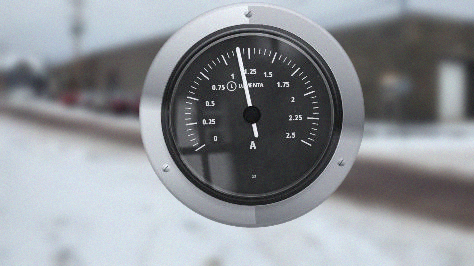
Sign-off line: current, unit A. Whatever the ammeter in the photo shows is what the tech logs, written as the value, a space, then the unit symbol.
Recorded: 1.15 A
